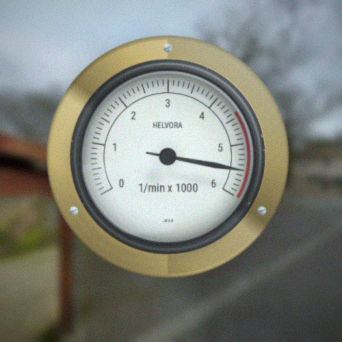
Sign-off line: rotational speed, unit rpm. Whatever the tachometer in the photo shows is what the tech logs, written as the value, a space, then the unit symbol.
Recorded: 5500 rpm
